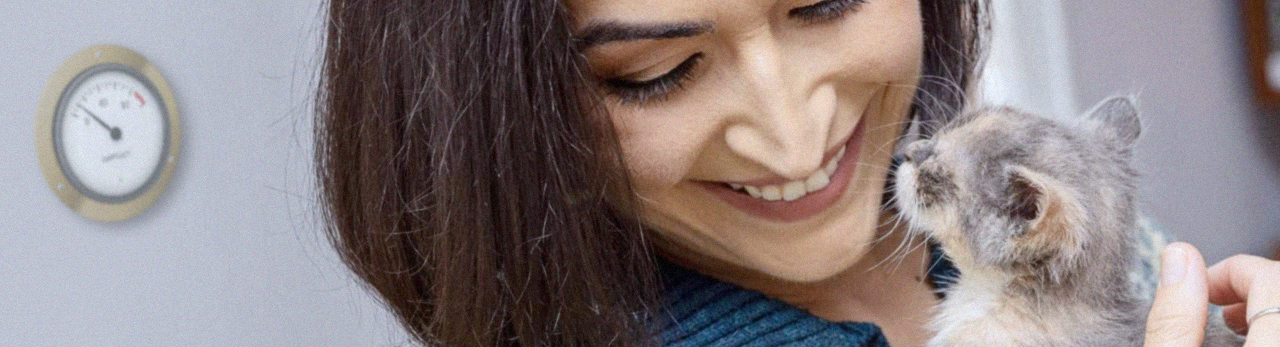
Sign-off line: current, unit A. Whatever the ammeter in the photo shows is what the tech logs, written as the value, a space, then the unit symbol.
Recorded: 10 A
